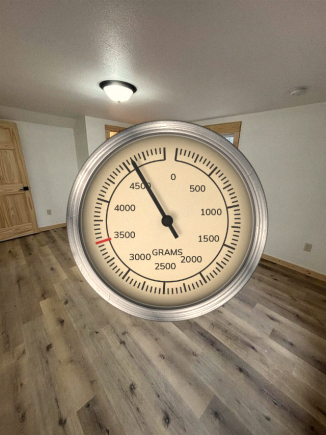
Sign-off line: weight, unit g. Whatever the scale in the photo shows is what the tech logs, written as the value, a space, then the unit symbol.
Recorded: 4600 g
